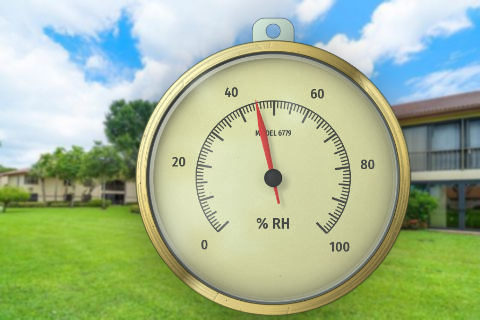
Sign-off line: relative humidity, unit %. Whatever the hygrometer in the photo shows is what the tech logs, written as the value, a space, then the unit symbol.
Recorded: 45 %
